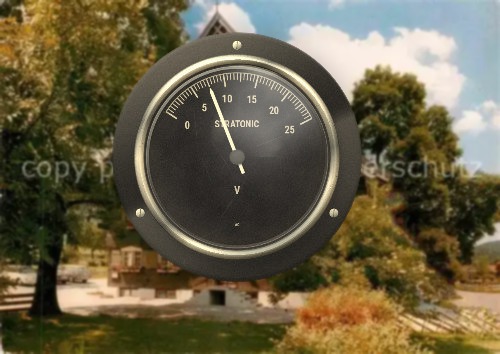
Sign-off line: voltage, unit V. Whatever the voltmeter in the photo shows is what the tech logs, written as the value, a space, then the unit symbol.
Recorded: 7.5 V
